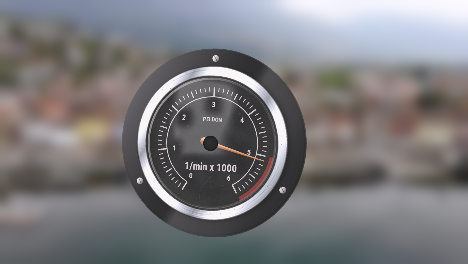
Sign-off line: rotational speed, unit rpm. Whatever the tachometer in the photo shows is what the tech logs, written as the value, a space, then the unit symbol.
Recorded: 5100 rpm
